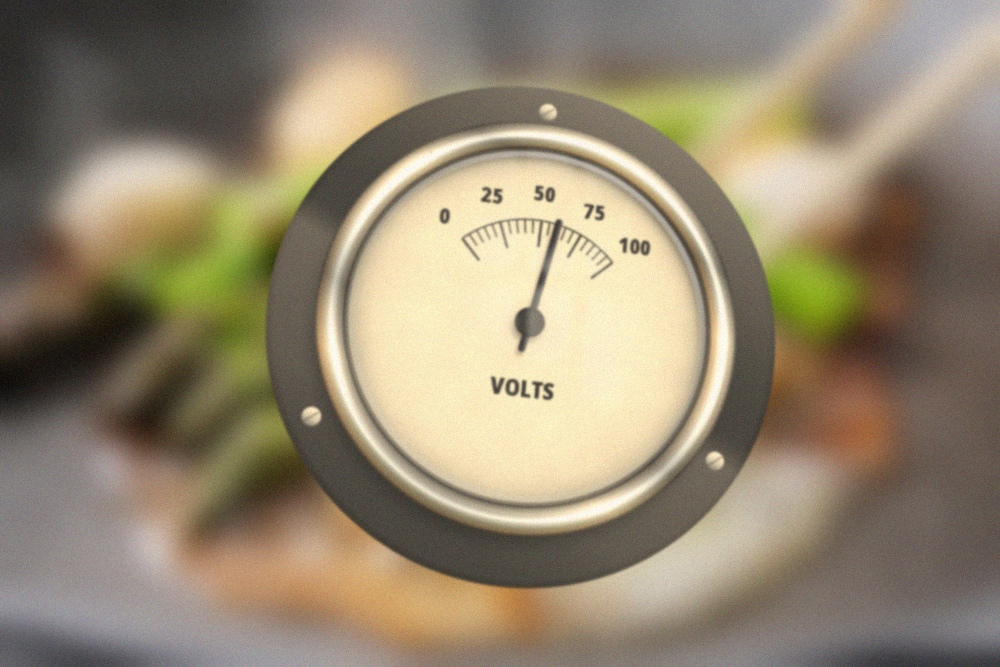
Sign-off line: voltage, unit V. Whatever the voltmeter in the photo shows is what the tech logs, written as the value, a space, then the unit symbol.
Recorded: 60 V
